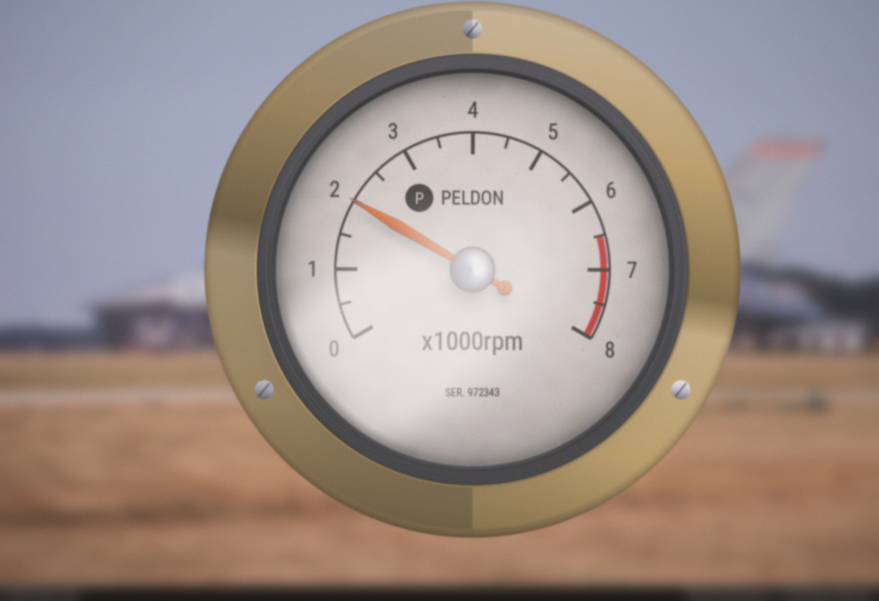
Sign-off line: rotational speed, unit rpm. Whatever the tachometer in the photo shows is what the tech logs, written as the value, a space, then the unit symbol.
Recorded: 2000 rpm
